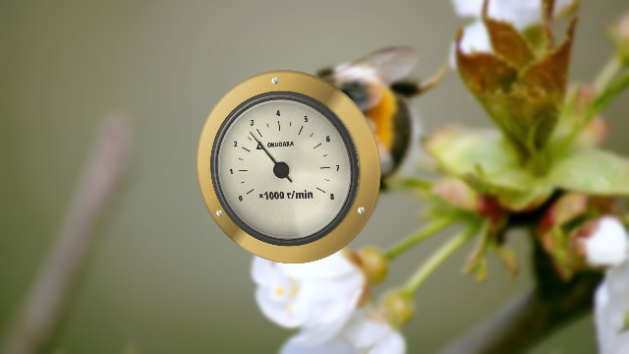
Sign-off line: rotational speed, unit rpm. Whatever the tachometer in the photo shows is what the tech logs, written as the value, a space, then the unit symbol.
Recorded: 2750 rpm
